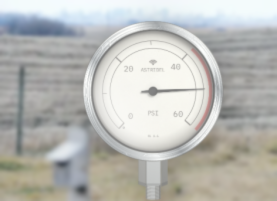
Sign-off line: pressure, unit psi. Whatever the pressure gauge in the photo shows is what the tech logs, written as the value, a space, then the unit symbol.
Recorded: 50 psi
